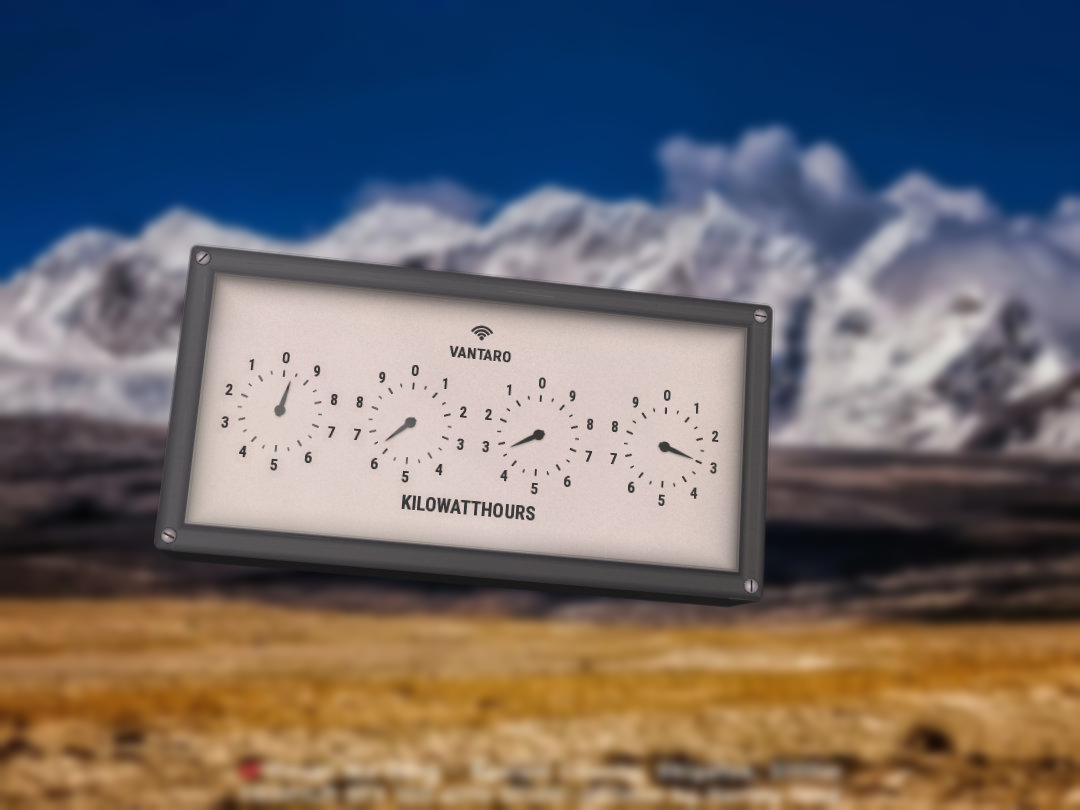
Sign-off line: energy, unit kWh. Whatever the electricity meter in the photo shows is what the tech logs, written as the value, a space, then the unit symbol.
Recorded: 9633 kWh
